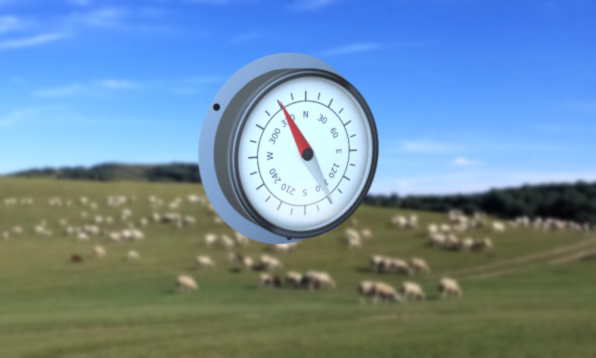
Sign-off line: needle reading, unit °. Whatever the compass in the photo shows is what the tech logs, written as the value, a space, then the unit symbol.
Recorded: 330 °
